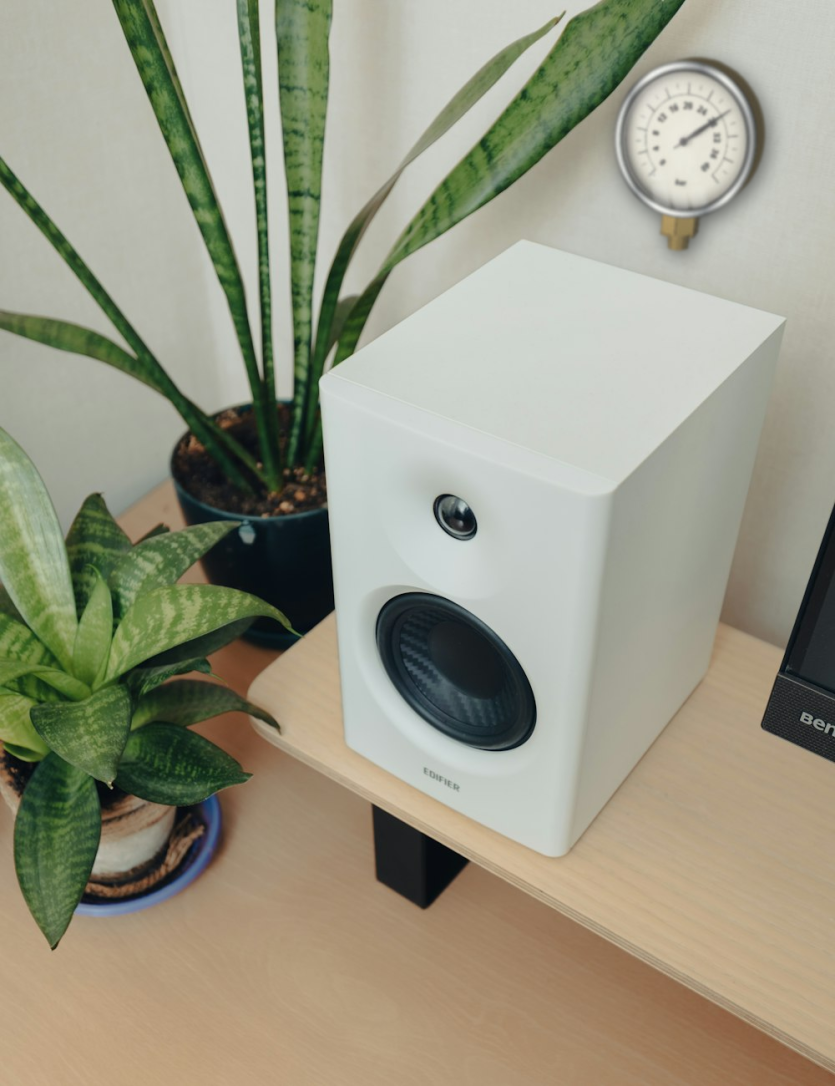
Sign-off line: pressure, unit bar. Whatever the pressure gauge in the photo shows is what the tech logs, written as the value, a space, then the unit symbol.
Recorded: 28 bar
